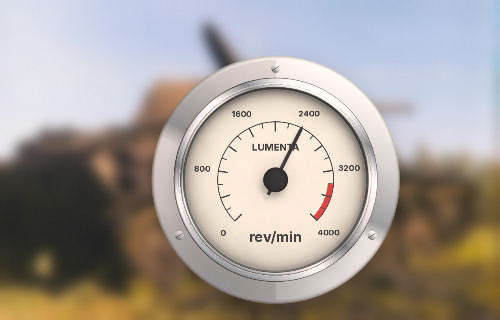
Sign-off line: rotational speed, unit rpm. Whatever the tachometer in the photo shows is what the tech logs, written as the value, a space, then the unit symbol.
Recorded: 2400 rpm
